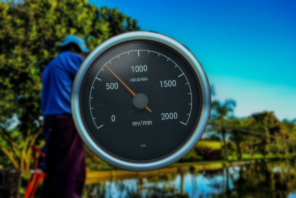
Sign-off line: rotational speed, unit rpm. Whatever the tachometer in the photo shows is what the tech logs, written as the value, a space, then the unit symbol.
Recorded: 650 rpm
